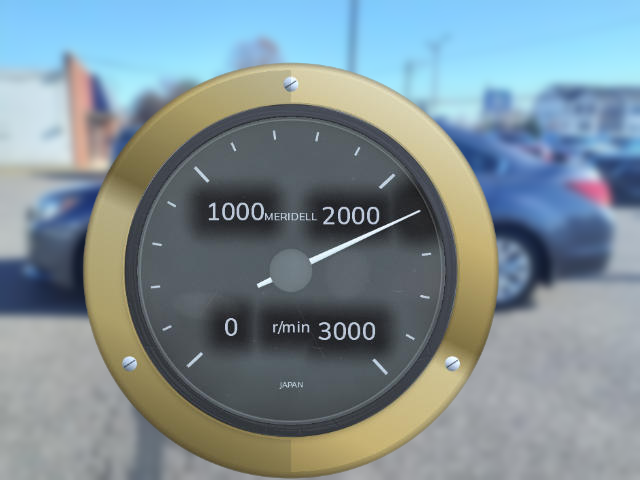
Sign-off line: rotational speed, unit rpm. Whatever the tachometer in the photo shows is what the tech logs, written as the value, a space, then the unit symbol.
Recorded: 2200 rpm
